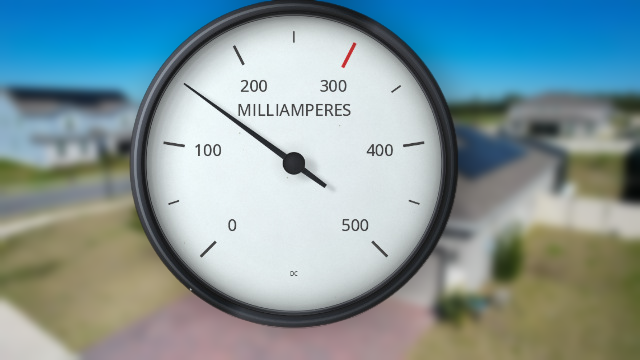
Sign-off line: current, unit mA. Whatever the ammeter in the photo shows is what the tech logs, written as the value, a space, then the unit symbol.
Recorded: 150 mA
